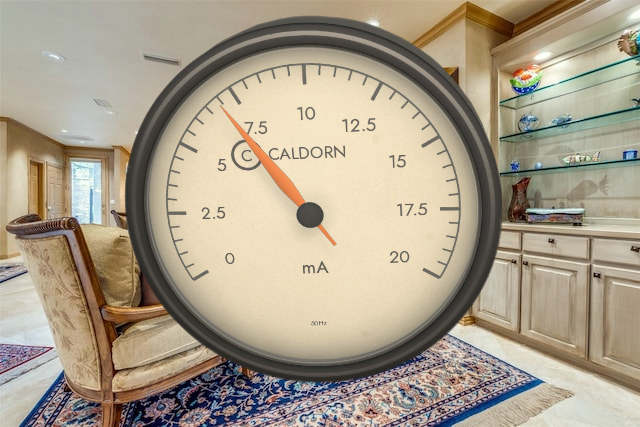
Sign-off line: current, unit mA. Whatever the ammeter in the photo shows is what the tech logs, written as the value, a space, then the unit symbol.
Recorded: 7 mA
